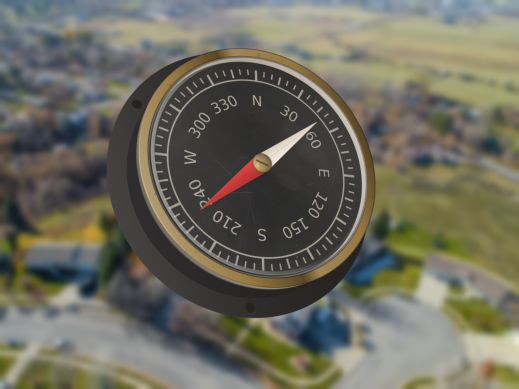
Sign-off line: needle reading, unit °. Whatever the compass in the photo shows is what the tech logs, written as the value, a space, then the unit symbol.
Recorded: 230 °
